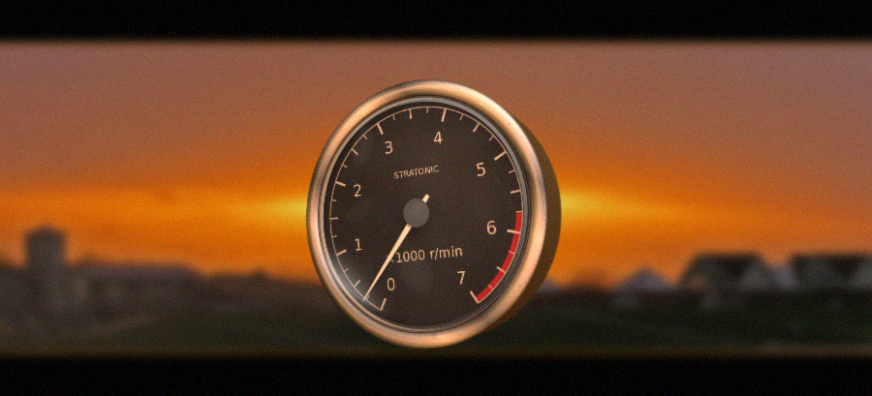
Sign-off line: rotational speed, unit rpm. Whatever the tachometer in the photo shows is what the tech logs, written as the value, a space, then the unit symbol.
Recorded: 250 rpm
